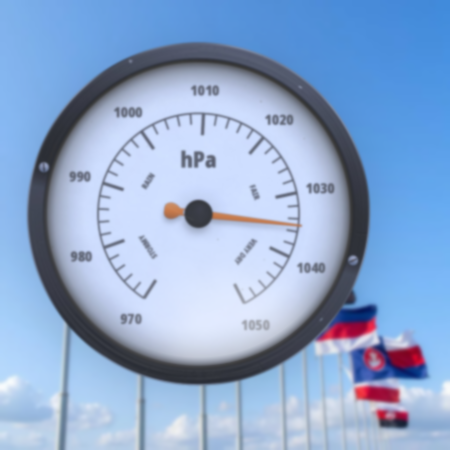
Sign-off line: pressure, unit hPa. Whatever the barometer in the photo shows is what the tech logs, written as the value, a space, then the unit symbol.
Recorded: 1035 hPa
